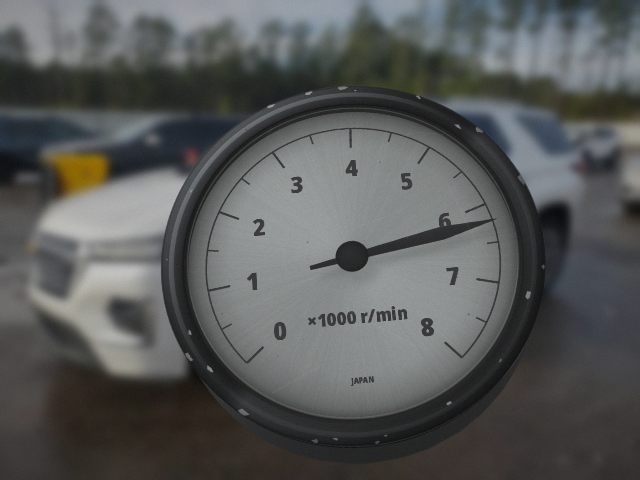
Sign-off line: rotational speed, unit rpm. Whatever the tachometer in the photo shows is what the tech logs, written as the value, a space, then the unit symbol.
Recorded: 6250 rpm
